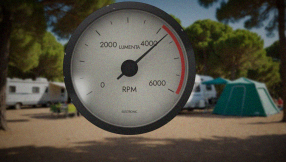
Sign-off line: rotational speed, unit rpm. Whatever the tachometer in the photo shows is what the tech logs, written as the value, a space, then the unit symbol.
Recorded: 4250 rpm
